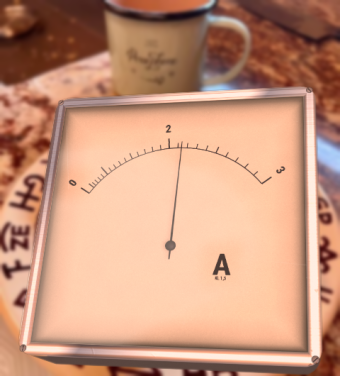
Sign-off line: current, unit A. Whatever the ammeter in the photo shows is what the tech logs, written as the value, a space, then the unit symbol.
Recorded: 2.15 A
